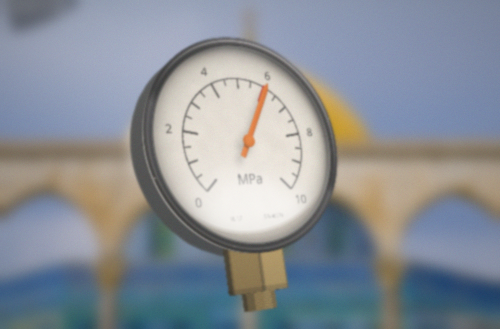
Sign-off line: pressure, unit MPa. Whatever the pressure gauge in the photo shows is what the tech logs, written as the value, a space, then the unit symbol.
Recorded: 6 MPa
